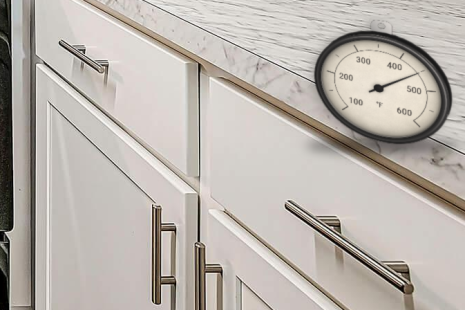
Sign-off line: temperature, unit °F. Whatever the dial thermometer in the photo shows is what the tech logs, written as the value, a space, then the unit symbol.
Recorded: 450 °F
